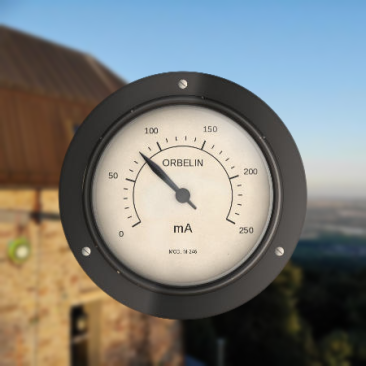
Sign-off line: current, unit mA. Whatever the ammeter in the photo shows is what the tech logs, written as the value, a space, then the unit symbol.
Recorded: 80 mA
